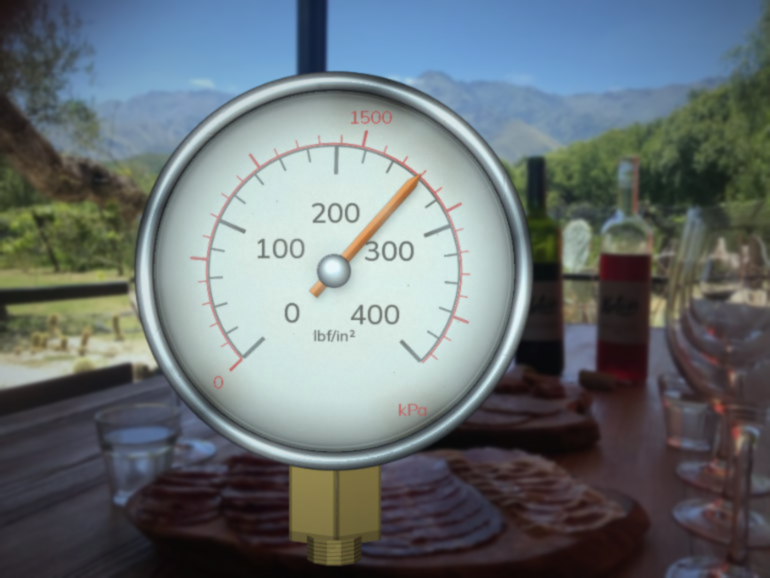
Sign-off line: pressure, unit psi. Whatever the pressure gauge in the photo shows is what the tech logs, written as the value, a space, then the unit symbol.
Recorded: 260 psi
